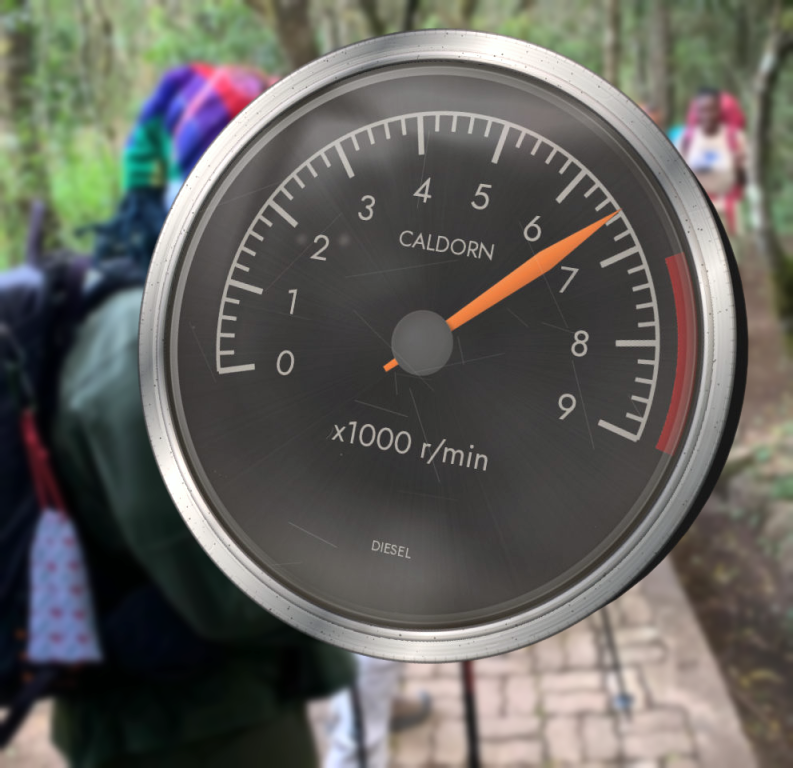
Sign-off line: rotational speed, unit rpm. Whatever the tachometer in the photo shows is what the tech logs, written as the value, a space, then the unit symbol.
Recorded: 6600 rpm
